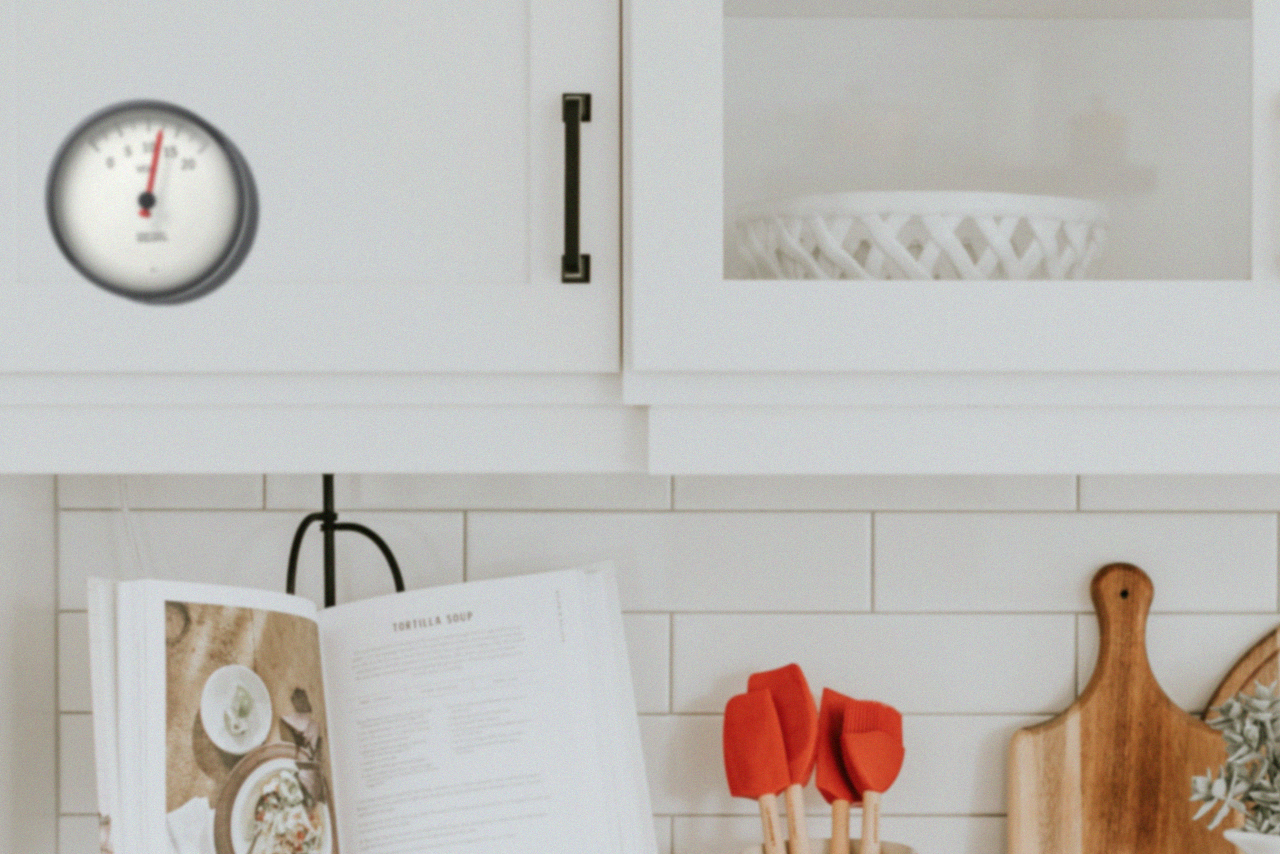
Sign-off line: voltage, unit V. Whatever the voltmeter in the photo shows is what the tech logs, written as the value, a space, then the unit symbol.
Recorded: 12.5 V
